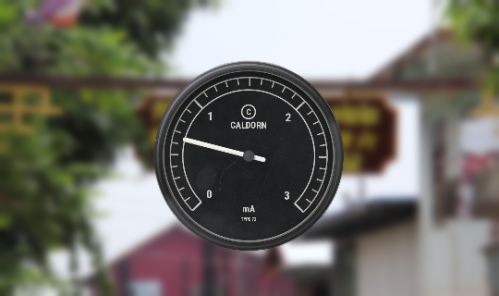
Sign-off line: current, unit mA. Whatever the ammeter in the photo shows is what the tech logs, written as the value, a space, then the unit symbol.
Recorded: 0.65 mA
